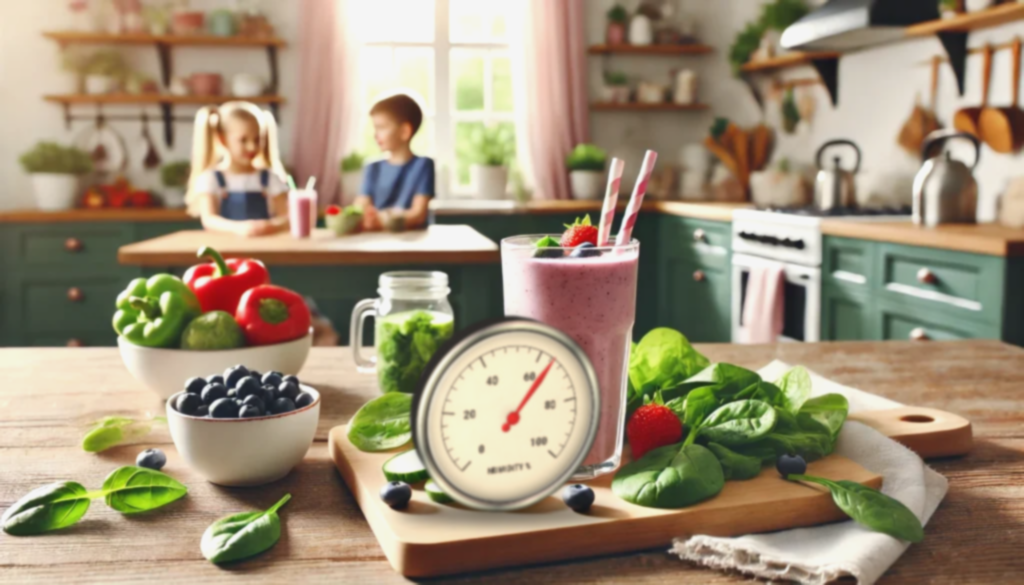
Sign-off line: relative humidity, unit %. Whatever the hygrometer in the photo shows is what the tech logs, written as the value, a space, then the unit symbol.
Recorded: 64 %
